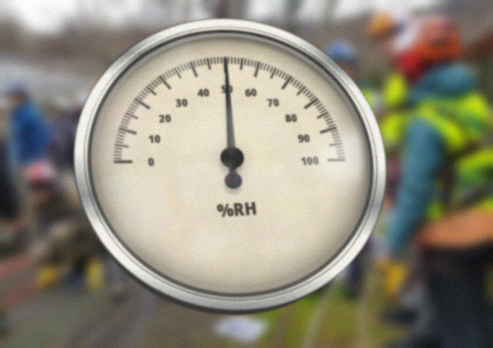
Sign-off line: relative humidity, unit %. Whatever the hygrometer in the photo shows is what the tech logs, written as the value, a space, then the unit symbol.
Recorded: 50 %
